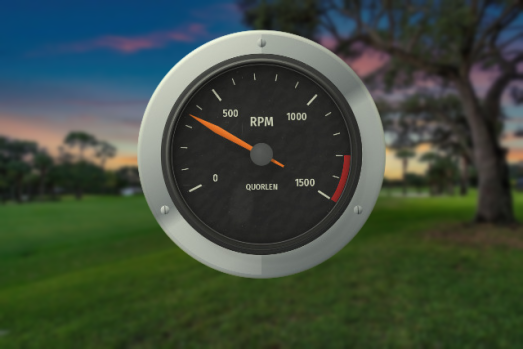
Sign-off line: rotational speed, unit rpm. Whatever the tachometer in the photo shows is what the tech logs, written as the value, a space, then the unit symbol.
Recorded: 350 rpm
